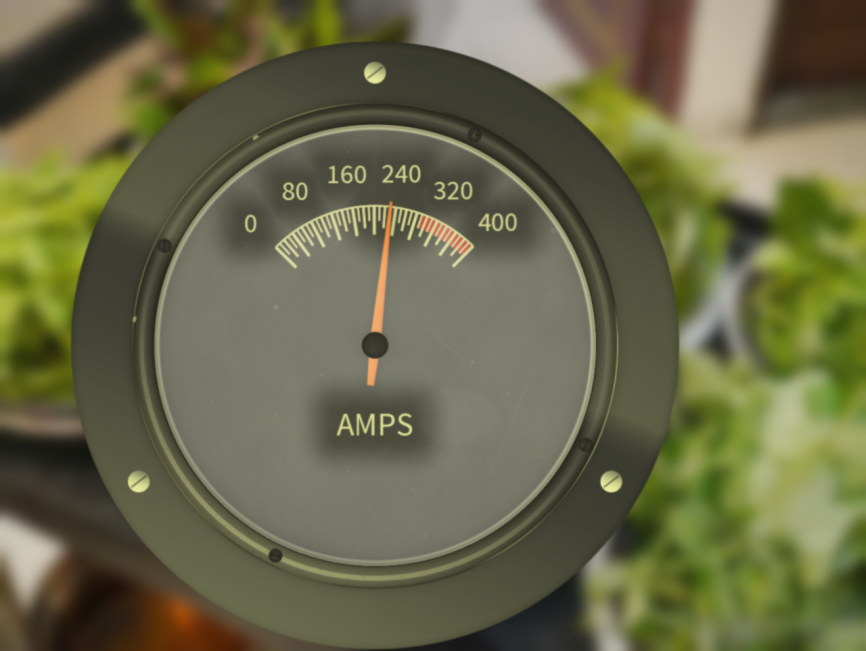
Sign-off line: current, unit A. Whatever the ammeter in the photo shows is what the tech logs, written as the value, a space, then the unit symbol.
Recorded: 230 A
